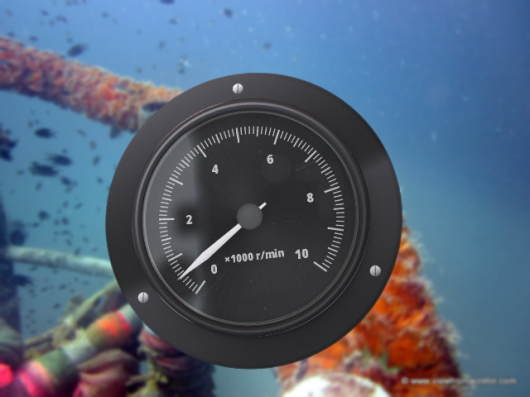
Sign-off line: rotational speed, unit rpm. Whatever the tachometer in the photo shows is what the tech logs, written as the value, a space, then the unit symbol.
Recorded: 500 rpm
